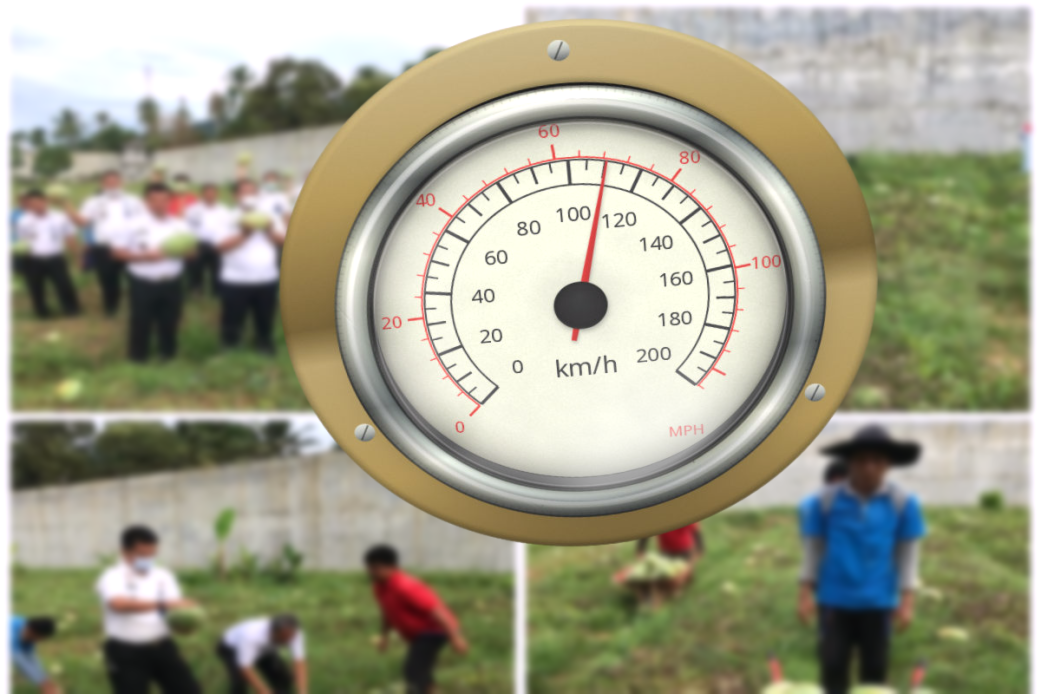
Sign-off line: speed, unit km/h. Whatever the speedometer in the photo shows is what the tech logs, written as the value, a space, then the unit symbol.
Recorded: 110 km/h
